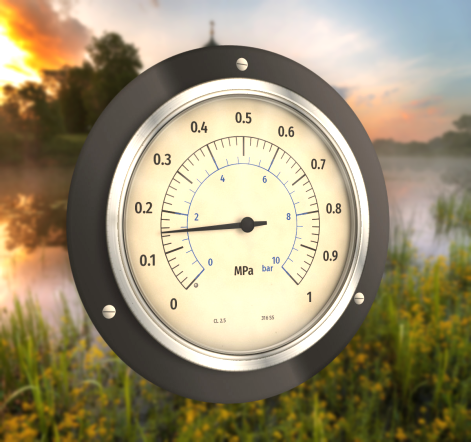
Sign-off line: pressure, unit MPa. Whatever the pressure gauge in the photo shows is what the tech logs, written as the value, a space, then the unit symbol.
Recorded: 0.15 MPa
